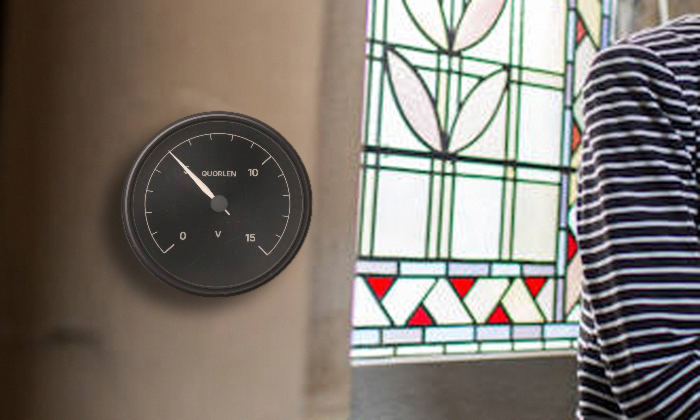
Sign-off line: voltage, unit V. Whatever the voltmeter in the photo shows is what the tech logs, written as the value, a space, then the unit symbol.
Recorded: 5 V
